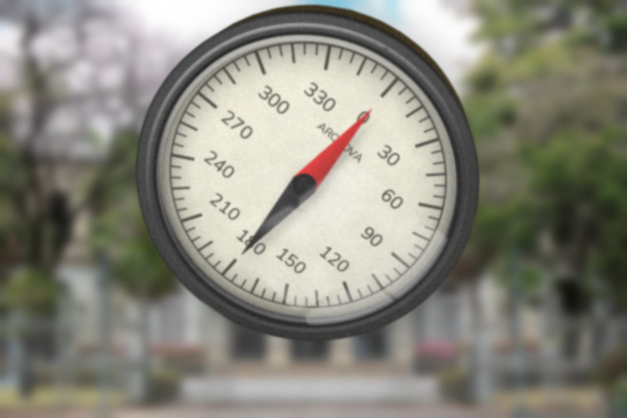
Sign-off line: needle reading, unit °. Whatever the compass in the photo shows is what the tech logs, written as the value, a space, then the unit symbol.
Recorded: 0 °
